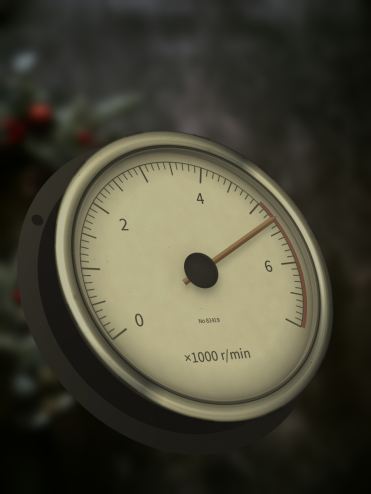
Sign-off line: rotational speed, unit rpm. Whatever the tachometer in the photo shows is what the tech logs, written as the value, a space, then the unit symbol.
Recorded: 5300 rpm
